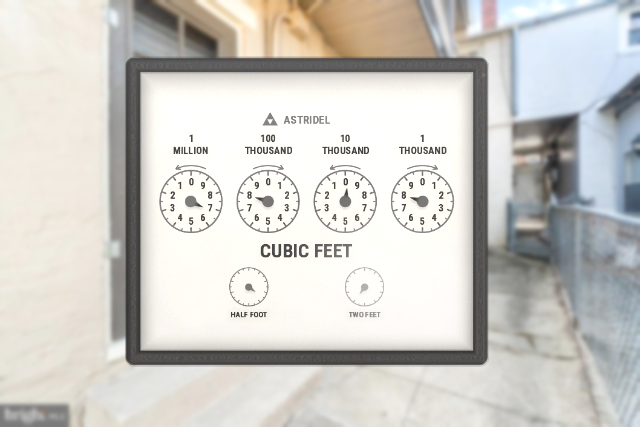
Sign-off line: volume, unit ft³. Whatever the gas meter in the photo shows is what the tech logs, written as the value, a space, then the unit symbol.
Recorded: 679800 ft³
